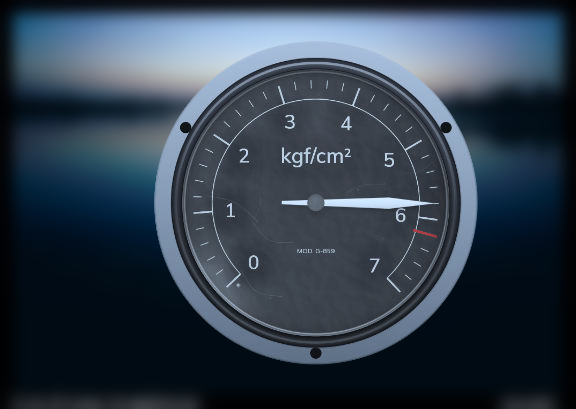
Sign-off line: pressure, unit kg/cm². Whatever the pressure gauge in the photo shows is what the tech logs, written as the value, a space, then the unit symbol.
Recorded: 5.8 kg/cm²
